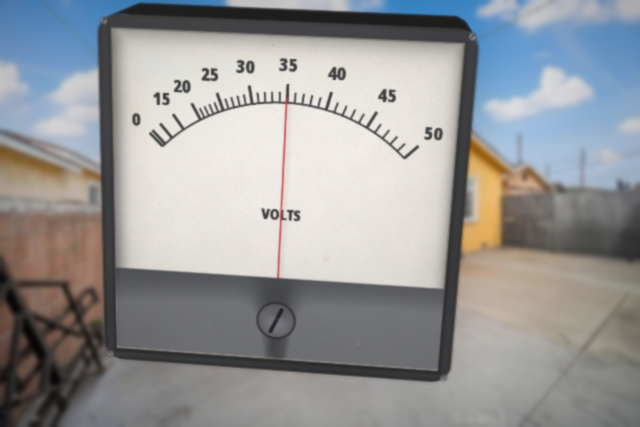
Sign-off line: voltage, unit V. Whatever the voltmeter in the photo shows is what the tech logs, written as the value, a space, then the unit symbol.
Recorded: 35 V
